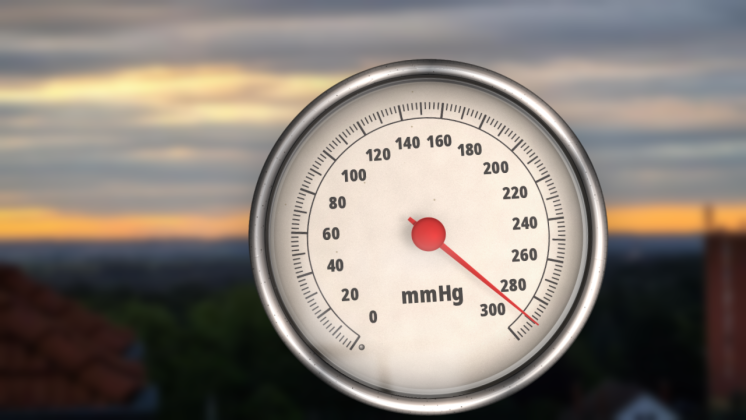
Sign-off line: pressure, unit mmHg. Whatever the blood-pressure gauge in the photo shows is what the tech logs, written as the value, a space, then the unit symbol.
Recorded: 290 mmHg
